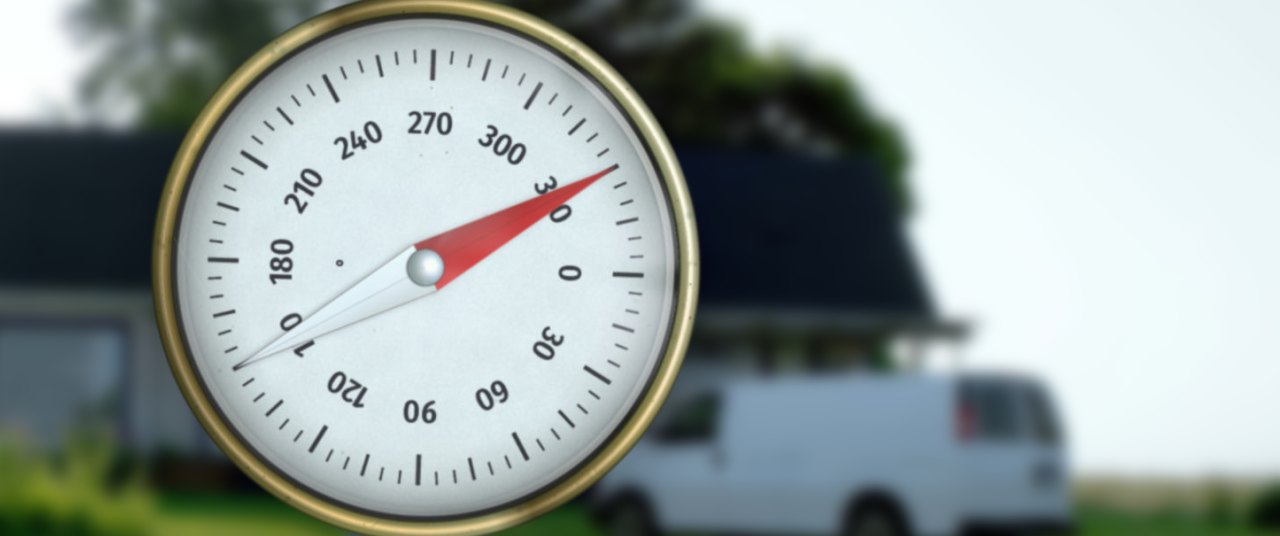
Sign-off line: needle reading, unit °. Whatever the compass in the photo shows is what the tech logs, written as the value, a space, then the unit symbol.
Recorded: 330 °
